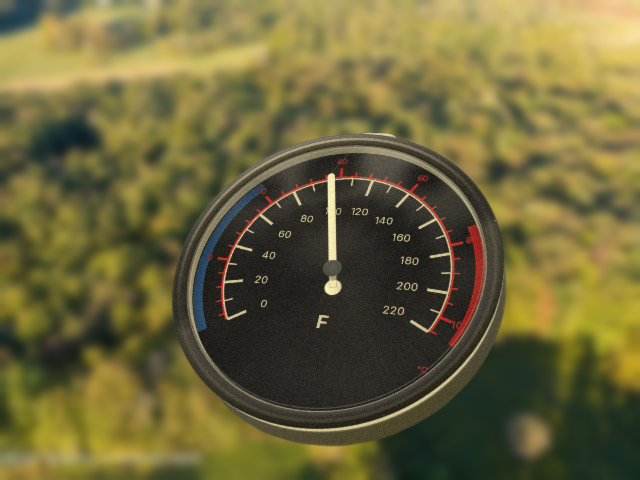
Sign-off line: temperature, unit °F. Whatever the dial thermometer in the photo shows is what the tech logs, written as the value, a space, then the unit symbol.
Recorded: 100 °F
